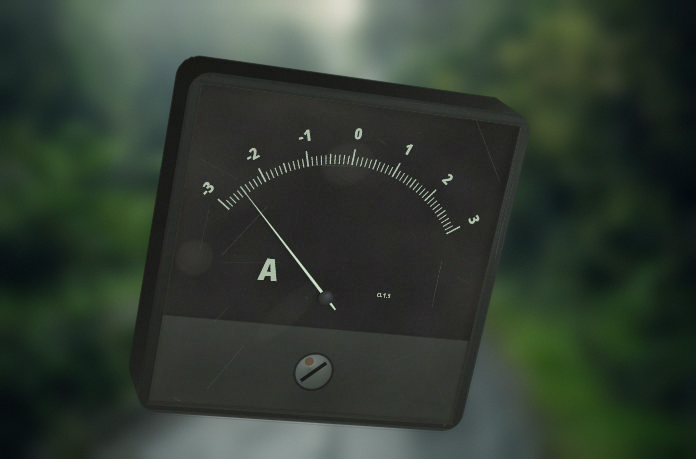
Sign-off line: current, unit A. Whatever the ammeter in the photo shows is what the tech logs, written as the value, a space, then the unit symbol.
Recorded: -2.5 A
